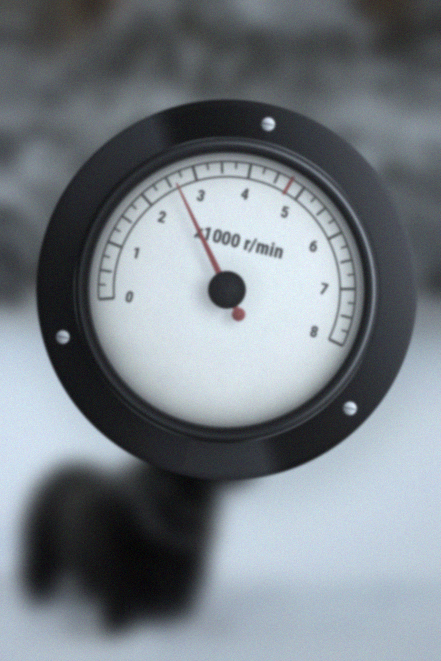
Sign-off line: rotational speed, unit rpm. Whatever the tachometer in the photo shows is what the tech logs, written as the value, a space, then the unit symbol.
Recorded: 2625 rpm
